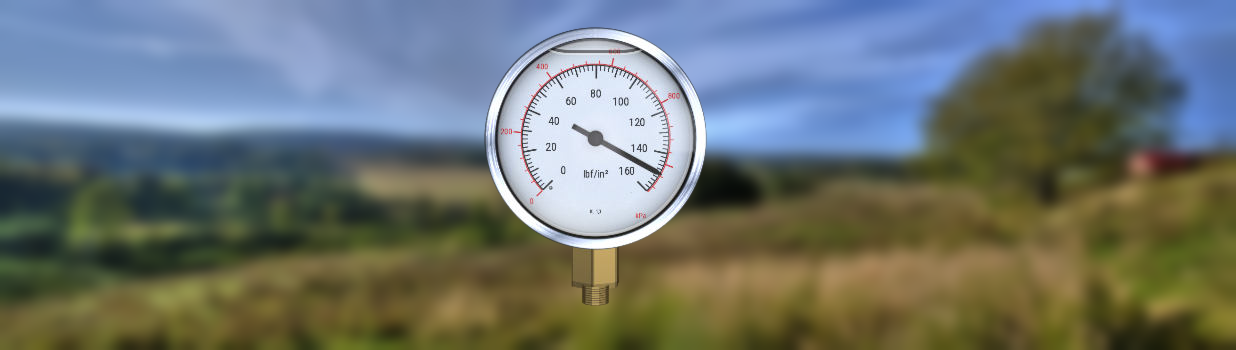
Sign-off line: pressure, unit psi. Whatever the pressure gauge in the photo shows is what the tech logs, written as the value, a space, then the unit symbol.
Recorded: 150 psi
